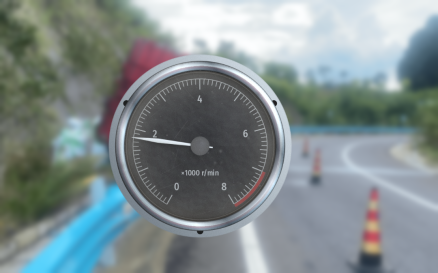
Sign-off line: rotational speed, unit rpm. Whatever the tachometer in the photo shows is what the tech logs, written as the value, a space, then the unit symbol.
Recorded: 1800 rpm
